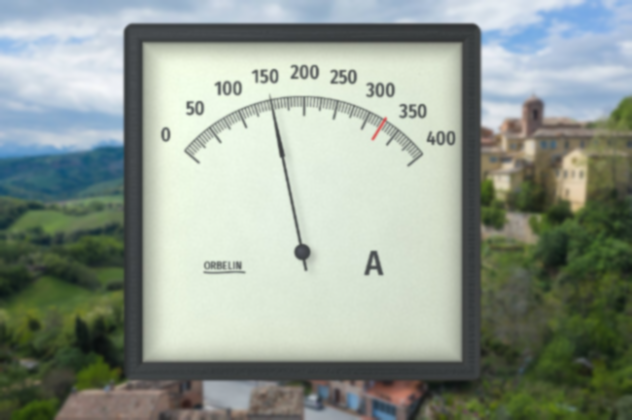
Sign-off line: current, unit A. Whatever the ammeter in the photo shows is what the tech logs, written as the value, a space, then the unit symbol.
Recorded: 150 A
